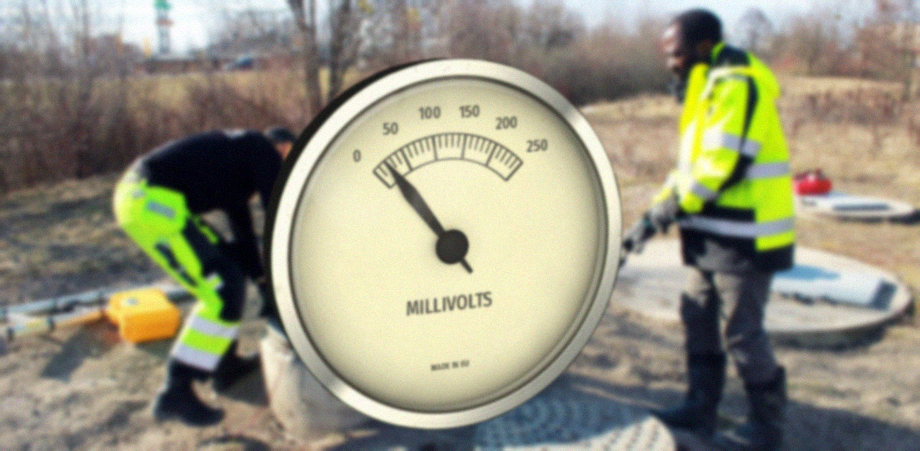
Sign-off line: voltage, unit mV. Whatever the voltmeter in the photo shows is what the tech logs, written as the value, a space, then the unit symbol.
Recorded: 20 mV
